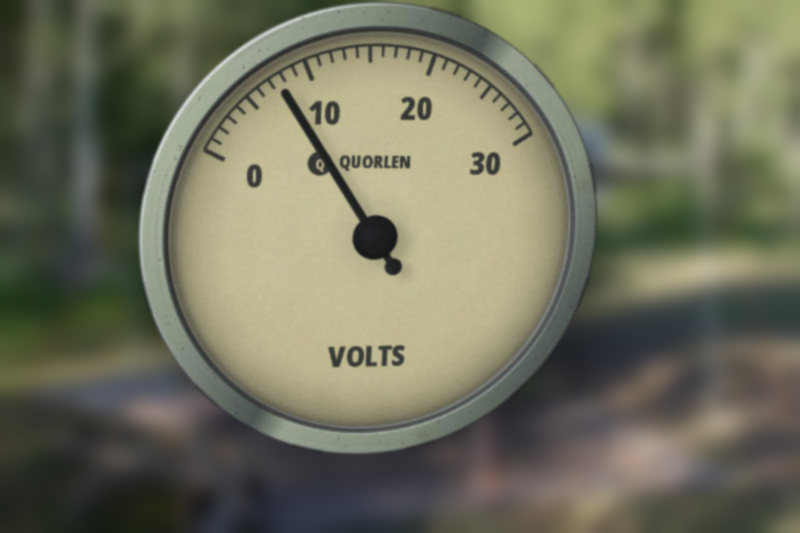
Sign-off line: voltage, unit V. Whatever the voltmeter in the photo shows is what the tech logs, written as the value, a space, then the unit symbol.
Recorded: 7.5 V
